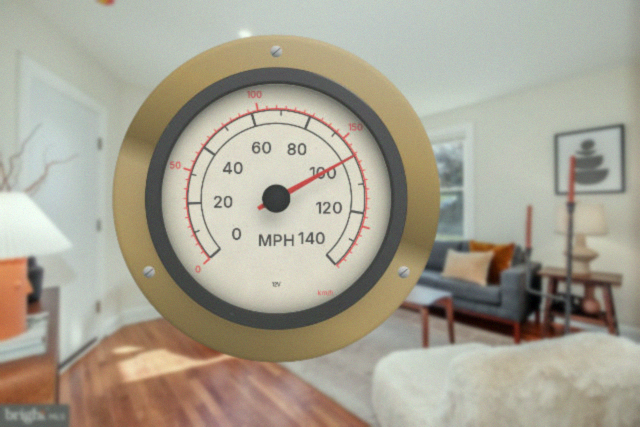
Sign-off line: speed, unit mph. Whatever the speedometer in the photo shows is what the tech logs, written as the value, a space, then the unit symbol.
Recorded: 100 mph
